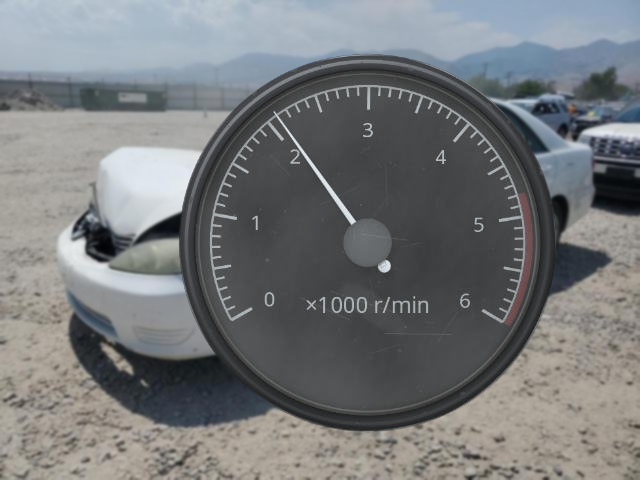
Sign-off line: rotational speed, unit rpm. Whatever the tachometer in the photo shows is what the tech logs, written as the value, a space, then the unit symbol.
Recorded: 2100 rpm
